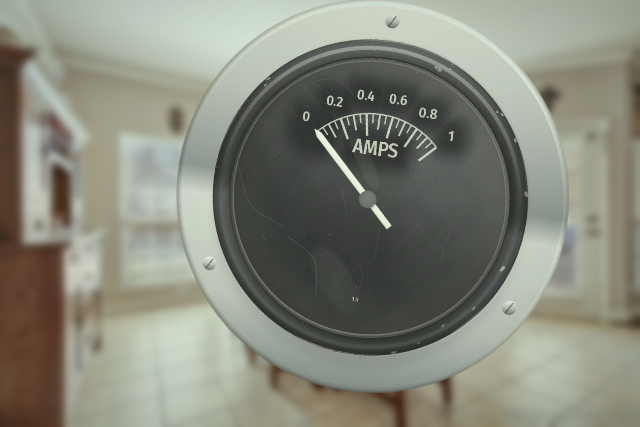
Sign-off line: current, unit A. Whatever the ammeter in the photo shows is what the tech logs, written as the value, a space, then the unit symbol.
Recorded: 0 A
